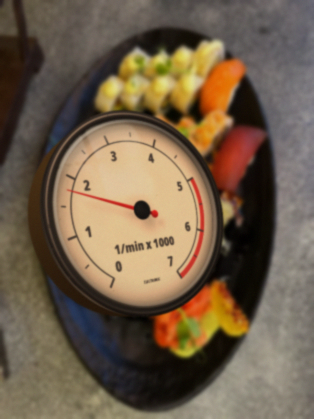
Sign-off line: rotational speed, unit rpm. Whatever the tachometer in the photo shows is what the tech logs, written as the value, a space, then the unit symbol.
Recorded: 1750 rpm
